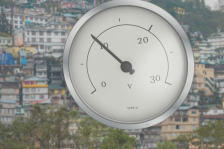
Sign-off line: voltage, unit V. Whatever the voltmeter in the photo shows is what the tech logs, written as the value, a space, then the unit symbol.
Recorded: 10 V
